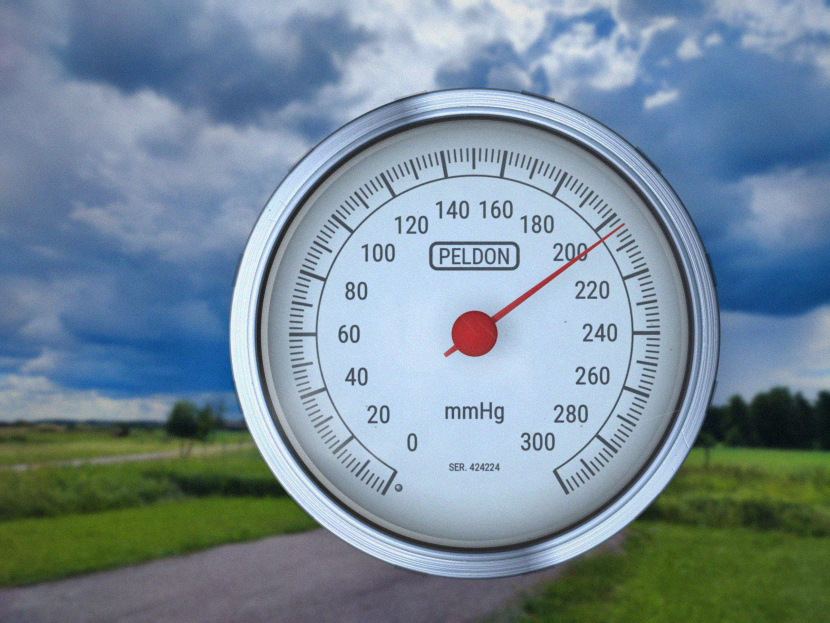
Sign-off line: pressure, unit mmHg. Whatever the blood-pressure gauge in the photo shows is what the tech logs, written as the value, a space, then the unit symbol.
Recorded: 204 mmHg
